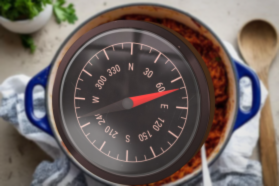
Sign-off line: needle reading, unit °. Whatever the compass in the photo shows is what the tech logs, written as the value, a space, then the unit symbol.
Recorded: 70 °
